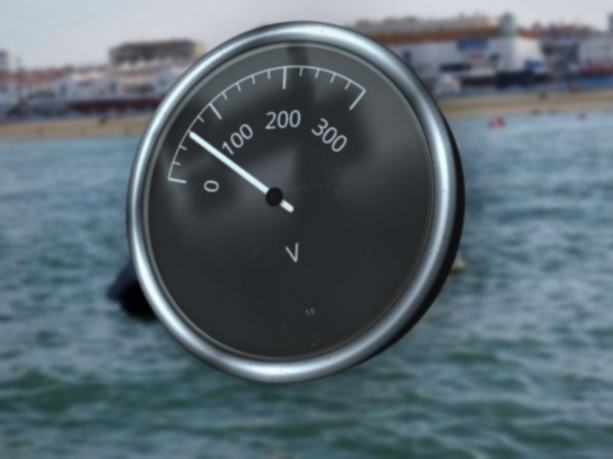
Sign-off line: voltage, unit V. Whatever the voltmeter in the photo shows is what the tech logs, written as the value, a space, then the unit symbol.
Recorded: 60 V
